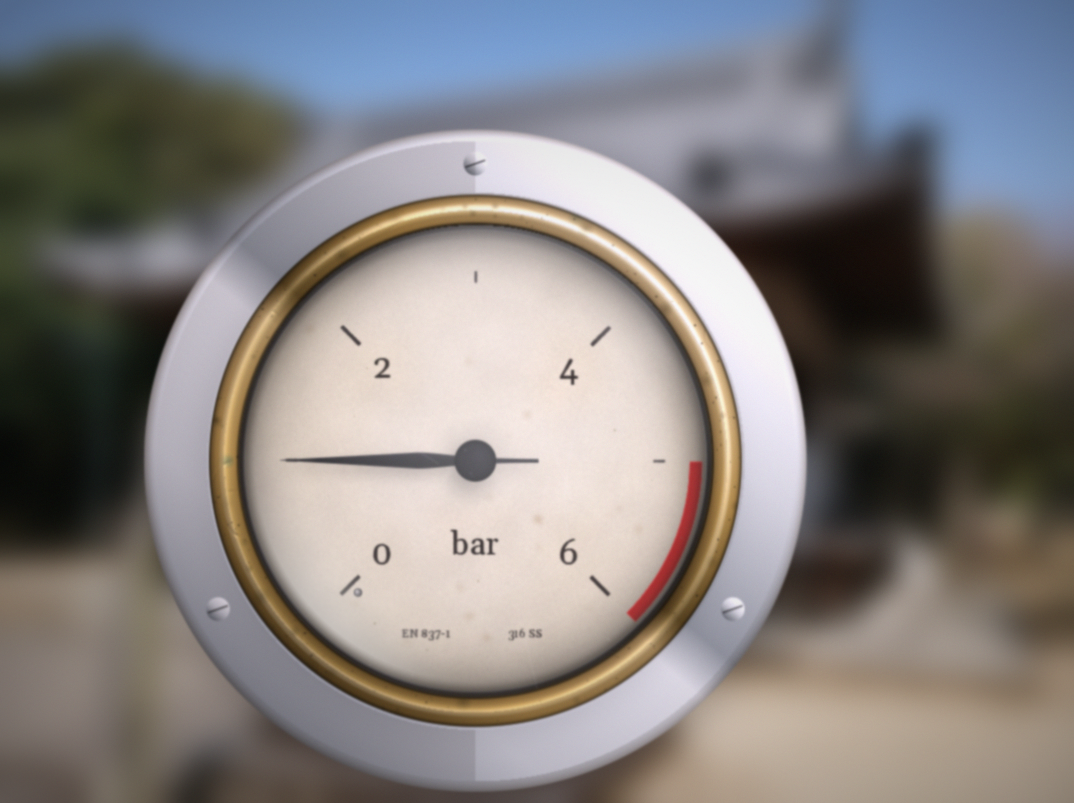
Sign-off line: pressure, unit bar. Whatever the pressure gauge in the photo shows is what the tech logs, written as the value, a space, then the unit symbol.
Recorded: 1 bar
